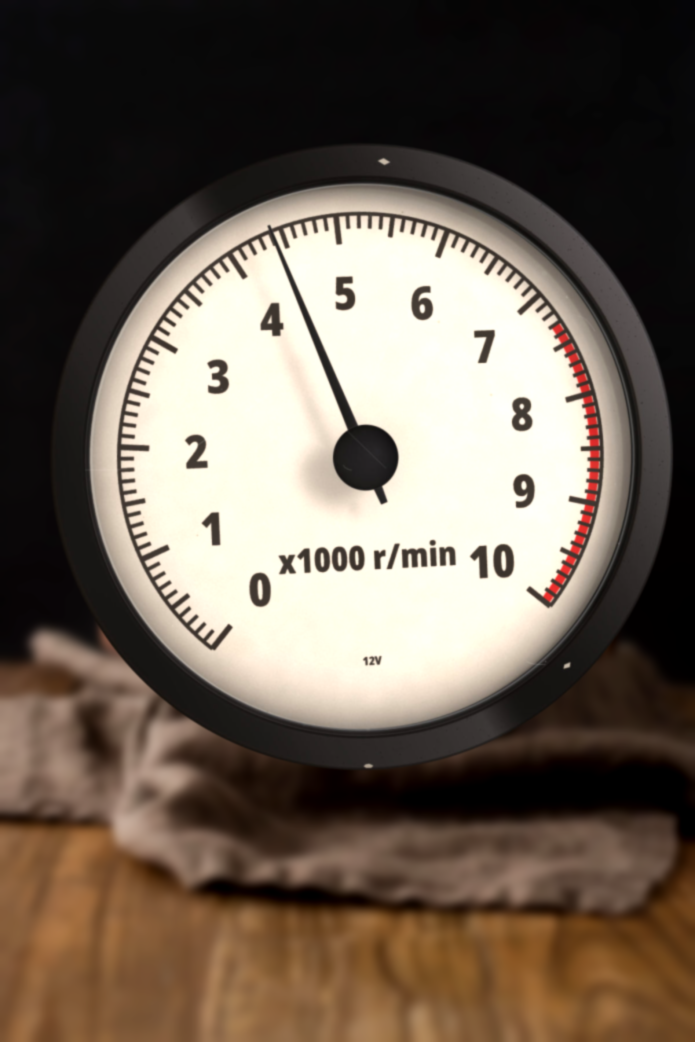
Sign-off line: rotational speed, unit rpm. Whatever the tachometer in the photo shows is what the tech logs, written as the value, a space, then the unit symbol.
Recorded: 4400 rpm
